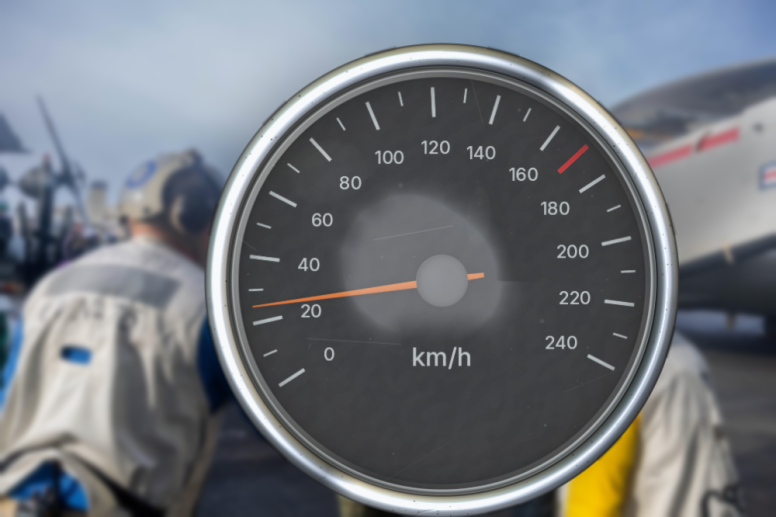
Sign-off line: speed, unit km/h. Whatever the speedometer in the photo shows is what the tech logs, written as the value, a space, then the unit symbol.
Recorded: 25 km/h
